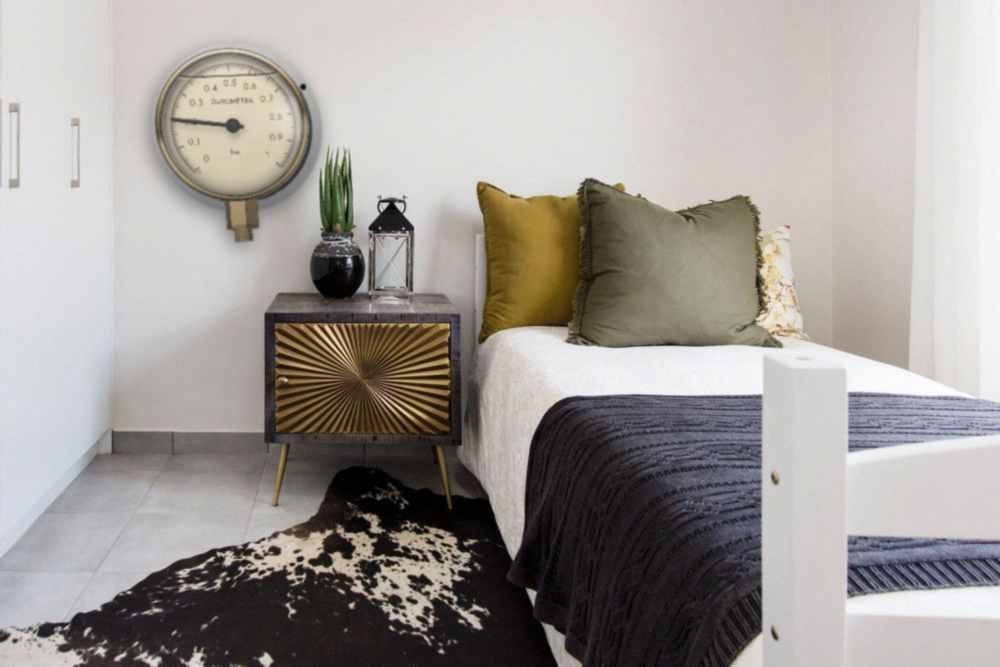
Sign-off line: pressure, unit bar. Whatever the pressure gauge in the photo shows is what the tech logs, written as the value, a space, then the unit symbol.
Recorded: 0.2 bar
